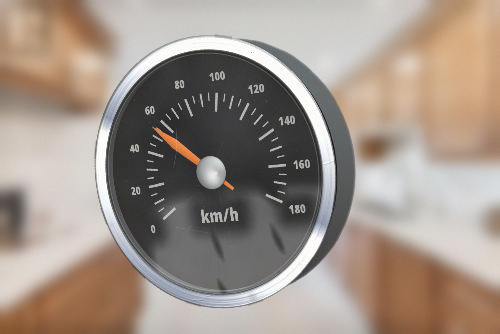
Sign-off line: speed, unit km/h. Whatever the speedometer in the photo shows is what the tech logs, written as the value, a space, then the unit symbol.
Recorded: 55 km/h
